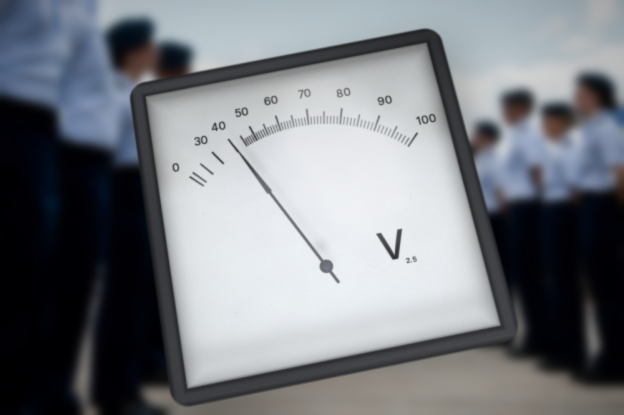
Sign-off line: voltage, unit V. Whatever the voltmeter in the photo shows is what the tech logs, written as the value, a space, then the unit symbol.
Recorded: 40 V
